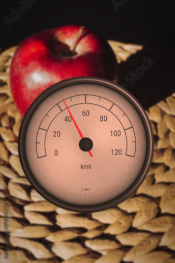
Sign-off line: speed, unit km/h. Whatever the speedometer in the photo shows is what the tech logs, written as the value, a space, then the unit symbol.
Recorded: 45 km/h
